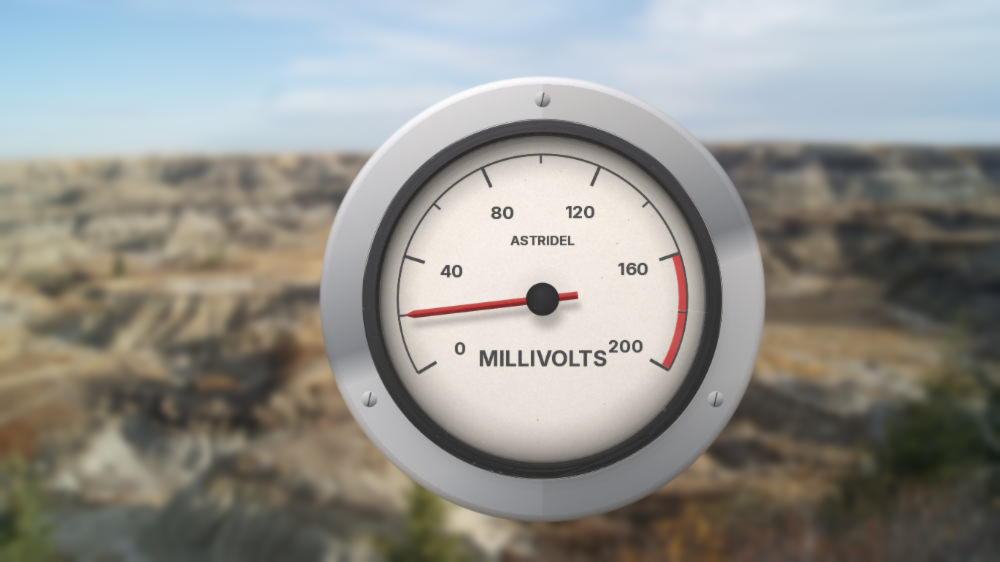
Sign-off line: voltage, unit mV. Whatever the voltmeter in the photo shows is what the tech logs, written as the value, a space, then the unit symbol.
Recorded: 20 mV
